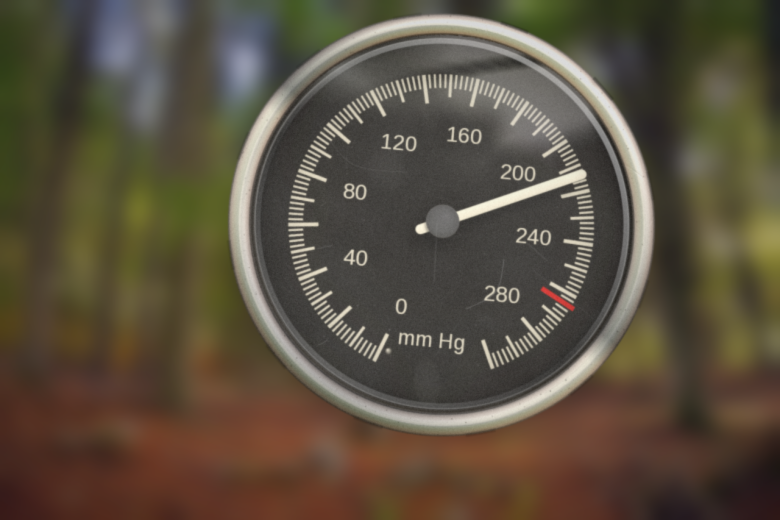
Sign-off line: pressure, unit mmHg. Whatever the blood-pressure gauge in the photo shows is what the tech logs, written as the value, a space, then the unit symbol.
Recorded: 214 mmHg
